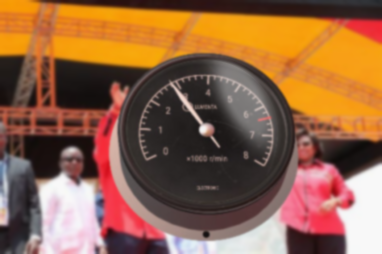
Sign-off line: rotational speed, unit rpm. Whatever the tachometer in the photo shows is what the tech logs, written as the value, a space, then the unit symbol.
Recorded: 2800 rpm
